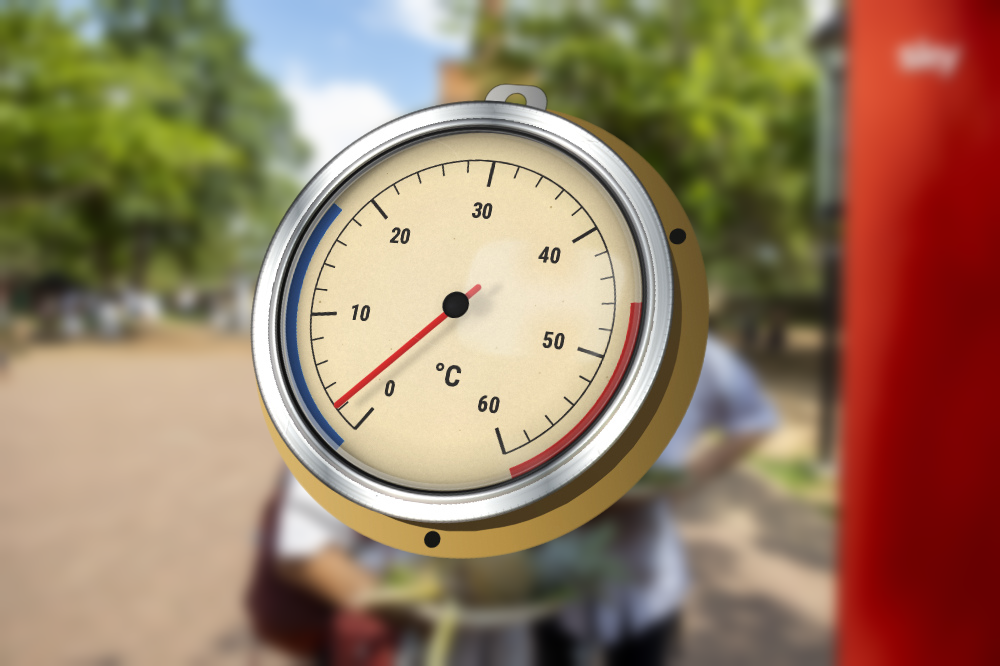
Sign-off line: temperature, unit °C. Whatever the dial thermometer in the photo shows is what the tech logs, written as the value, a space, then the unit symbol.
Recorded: 2 °C
